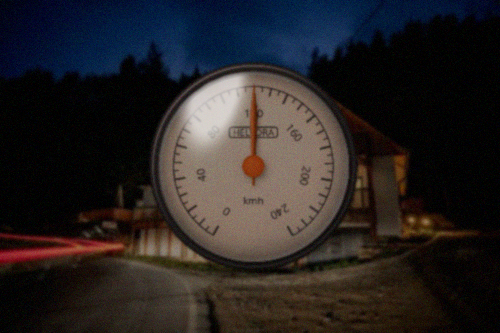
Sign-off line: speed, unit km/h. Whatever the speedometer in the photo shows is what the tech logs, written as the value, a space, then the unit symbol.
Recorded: 120 km/h
